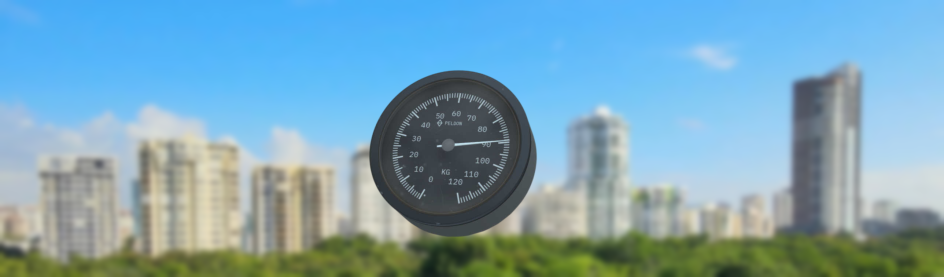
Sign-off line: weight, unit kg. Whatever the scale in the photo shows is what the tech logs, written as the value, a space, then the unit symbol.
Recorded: 90 kg
